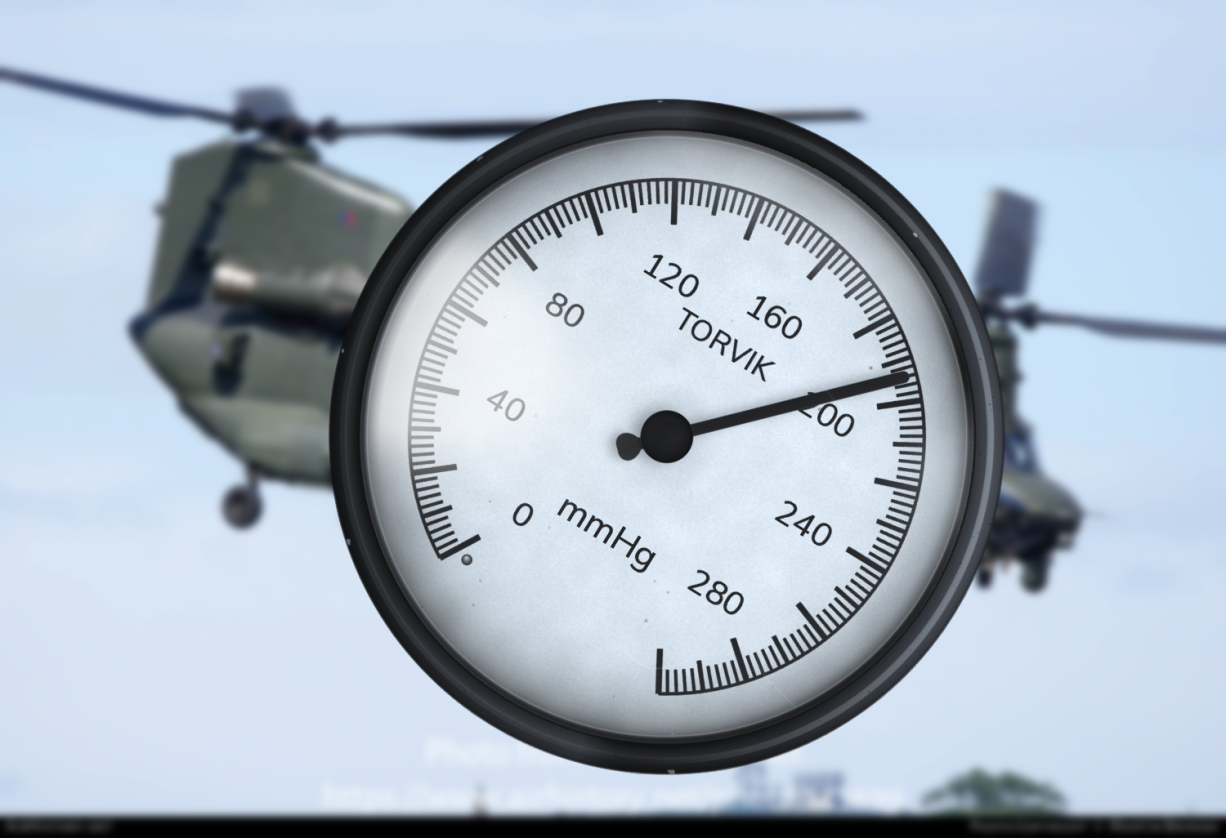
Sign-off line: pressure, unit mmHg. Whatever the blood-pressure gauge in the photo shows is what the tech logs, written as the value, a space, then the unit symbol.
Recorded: 194 mmHg
